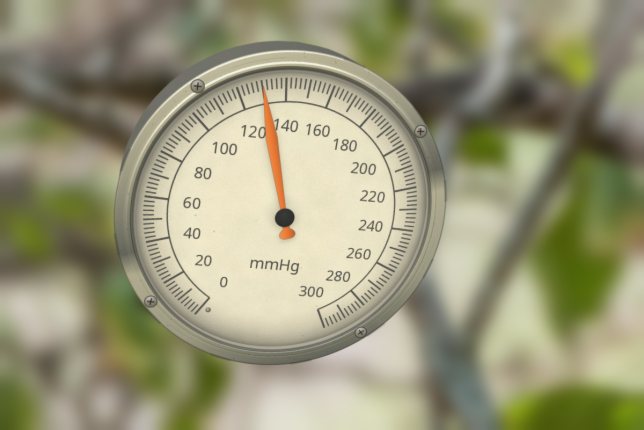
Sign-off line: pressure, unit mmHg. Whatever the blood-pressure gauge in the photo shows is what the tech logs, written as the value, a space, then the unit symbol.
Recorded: 130 mmHg
